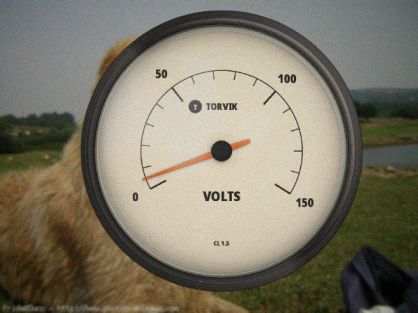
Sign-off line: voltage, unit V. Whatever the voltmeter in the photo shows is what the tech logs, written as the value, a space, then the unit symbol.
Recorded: 5 V
